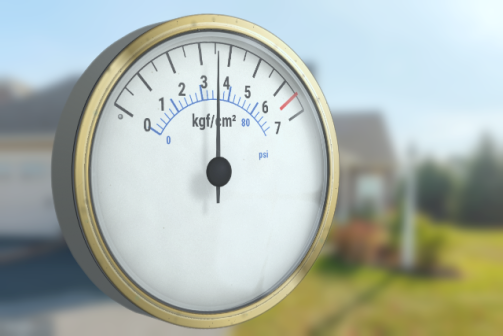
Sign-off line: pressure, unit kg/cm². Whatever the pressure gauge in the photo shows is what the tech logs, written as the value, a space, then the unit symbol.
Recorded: 3.5 kg/cm²
